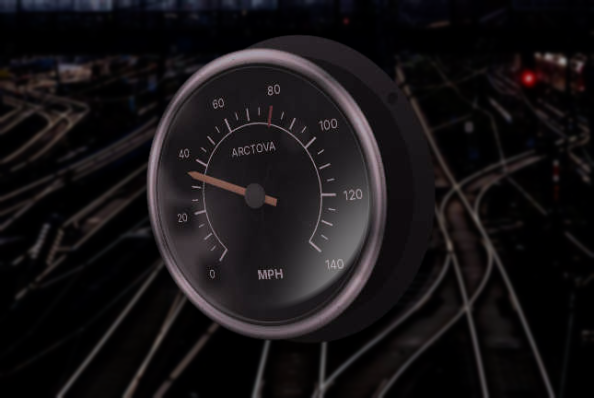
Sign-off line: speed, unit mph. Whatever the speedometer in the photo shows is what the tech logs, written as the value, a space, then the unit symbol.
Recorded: 35 mph
